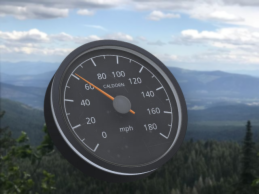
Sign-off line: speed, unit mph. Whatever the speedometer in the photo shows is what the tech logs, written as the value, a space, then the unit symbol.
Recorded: 60 mph
